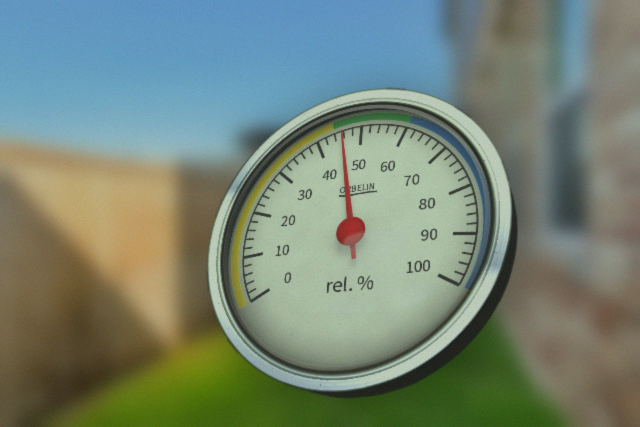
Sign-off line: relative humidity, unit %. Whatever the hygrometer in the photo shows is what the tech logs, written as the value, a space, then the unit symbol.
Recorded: 46 %
